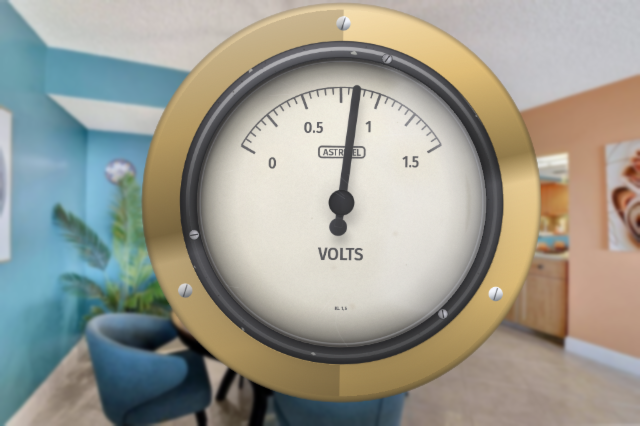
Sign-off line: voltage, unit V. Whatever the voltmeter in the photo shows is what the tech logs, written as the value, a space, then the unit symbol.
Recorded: 0.85 V
